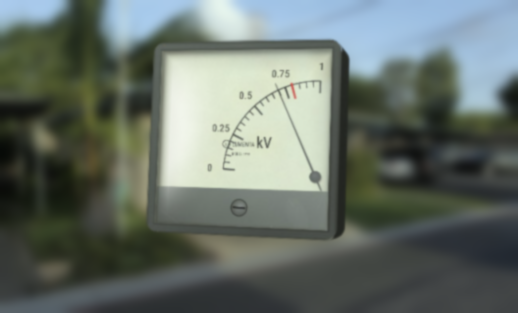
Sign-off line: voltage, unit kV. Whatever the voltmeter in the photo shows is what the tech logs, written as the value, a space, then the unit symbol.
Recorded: 0.7 kV
